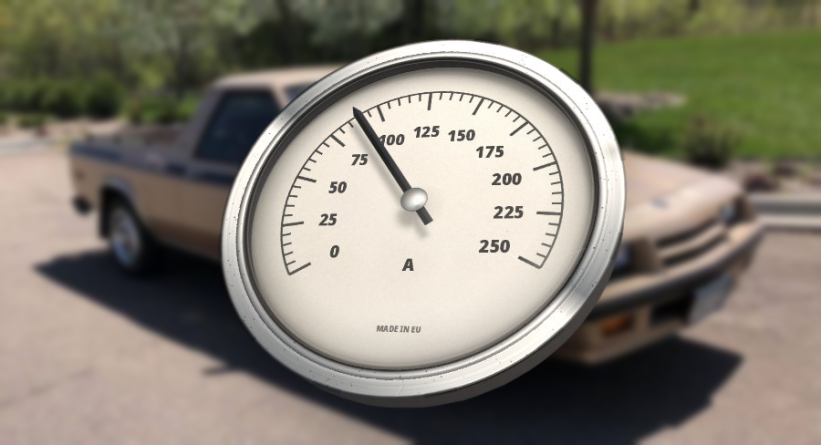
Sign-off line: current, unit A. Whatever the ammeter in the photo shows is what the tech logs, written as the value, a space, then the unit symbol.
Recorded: 90 A
